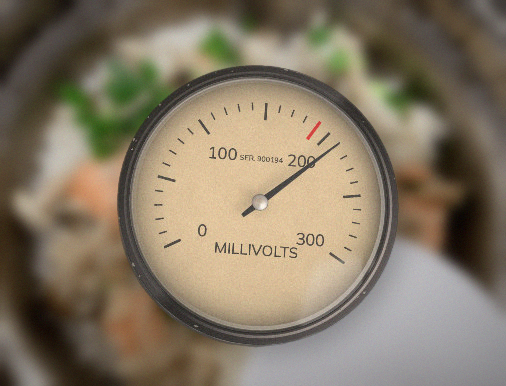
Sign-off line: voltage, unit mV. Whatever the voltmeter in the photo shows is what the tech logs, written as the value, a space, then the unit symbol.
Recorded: 210 mV
